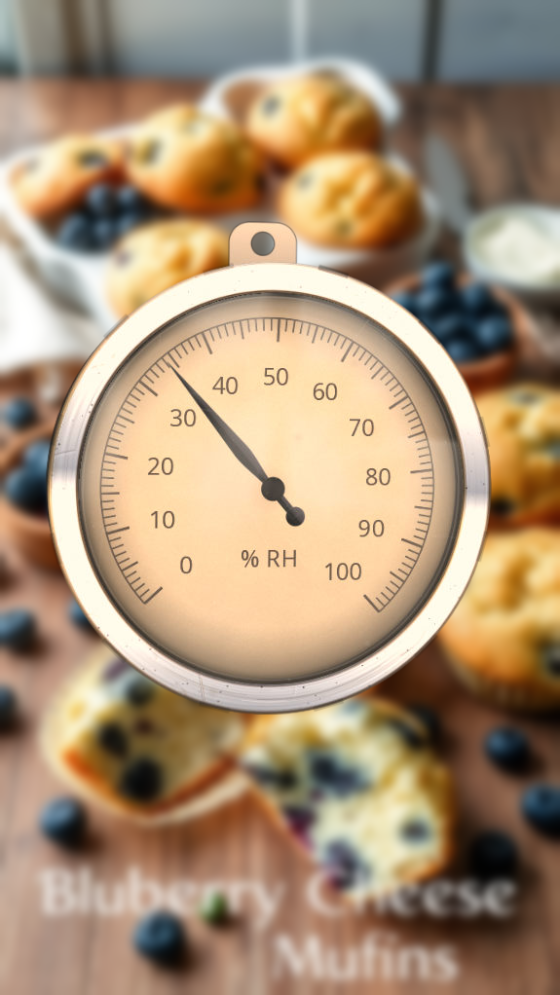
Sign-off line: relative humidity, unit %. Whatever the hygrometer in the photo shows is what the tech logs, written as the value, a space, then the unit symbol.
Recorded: 34 %
